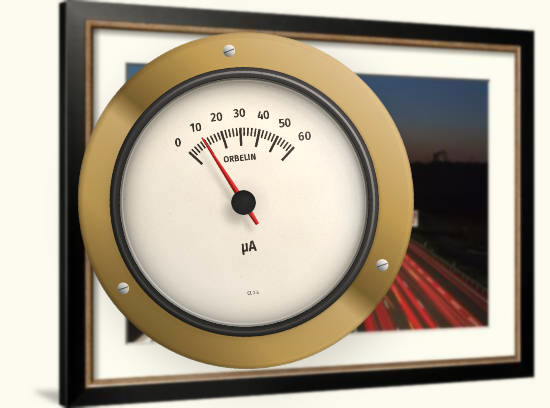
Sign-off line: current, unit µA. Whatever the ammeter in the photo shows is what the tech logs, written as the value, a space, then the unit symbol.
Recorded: 10 µA
